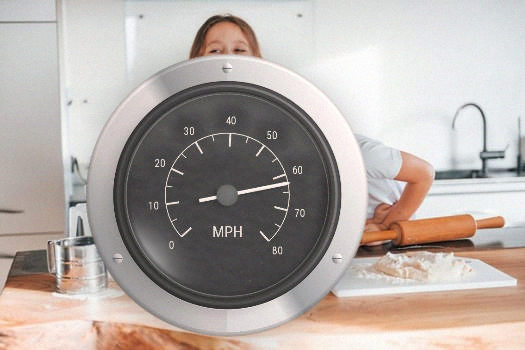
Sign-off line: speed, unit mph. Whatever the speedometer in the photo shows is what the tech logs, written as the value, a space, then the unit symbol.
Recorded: 62.5 mph
